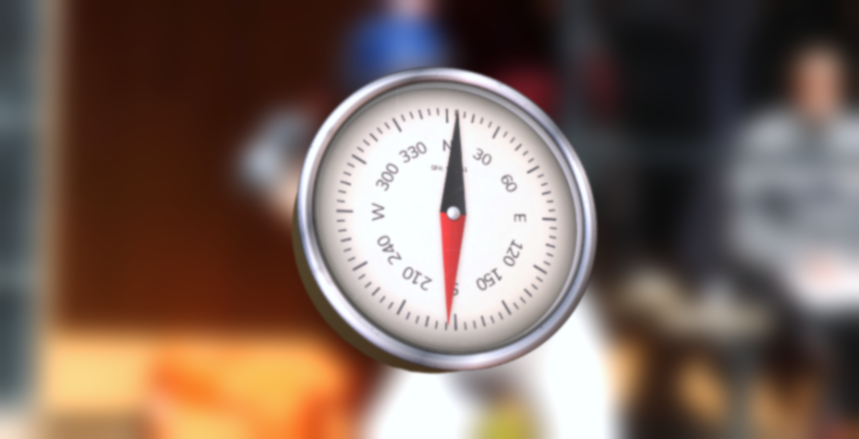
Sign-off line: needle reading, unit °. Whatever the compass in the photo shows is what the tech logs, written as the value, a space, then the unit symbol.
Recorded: 185 °
